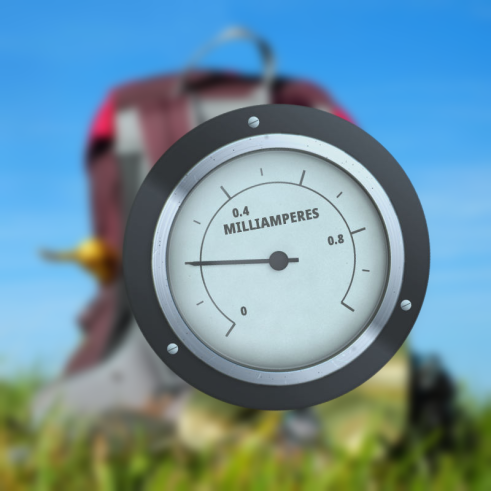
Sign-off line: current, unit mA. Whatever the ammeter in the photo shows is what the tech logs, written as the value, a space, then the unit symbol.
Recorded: 0.2 mA
